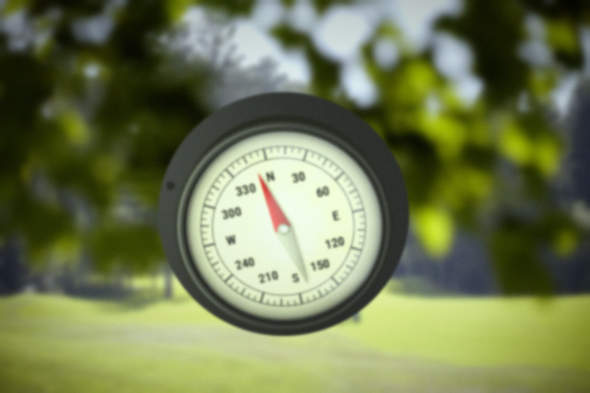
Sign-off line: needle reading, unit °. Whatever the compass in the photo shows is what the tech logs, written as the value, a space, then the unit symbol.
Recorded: 350 °
